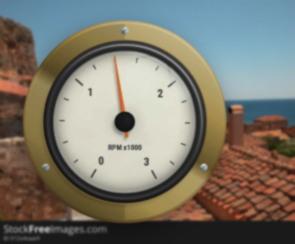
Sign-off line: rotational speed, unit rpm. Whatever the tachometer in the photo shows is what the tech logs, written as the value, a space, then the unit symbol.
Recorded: 1400 rpm
